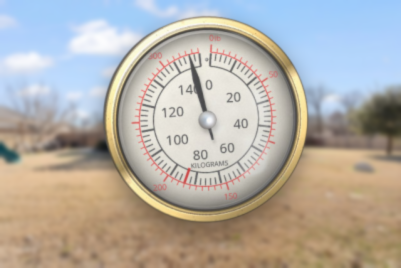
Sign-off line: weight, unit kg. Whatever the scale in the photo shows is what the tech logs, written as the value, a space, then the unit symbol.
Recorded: 146 kg
